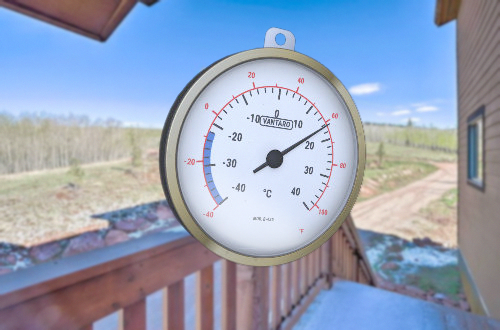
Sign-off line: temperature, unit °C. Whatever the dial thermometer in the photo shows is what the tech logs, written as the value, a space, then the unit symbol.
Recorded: 16 °C
